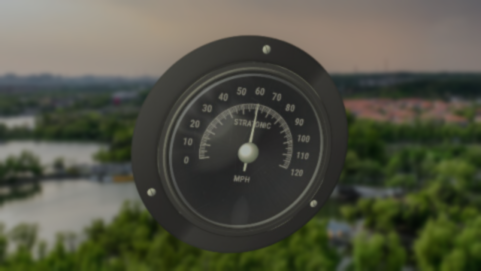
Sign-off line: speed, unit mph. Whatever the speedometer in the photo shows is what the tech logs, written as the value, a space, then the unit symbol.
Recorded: 60 mph
